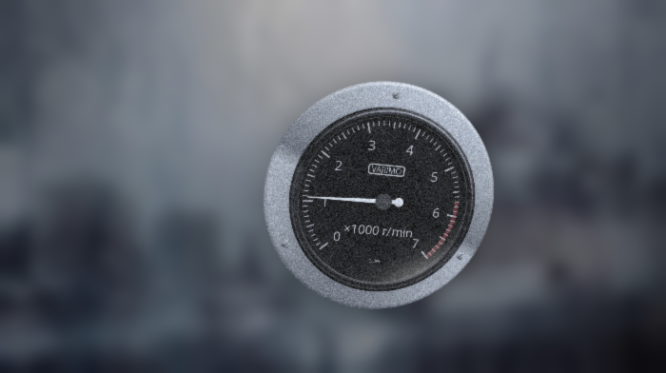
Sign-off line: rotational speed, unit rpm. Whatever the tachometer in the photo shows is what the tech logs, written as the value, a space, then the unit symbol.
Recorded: 1100 rpm
